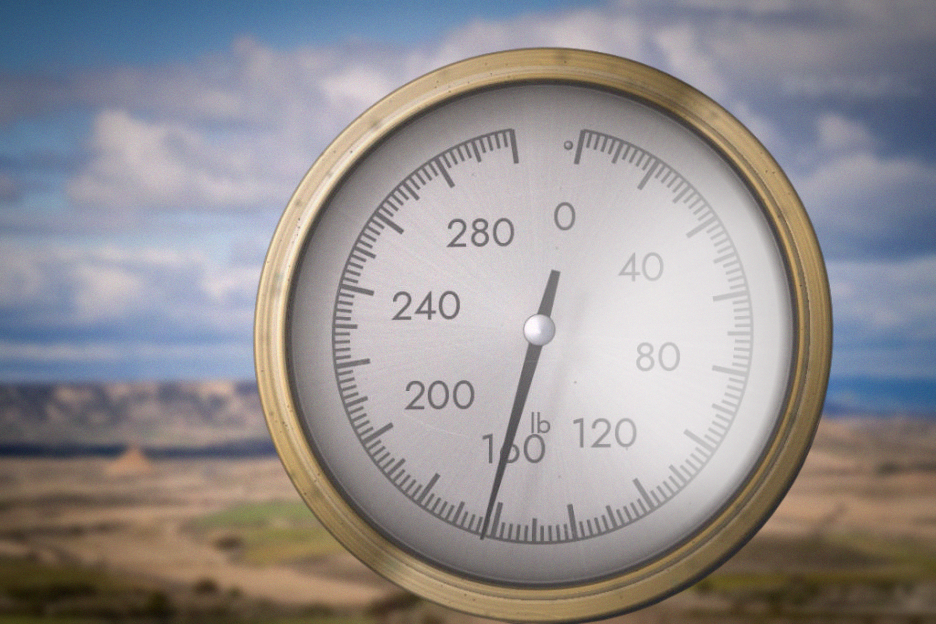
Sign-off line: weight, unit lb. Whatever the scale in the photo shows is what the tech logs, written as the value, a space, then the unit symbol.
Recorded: 162 lb
